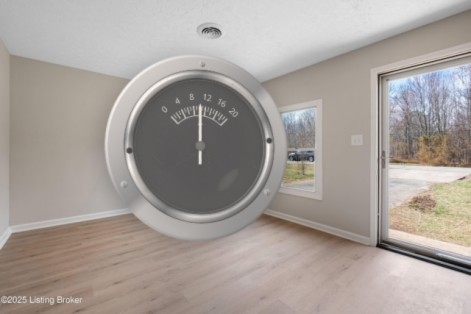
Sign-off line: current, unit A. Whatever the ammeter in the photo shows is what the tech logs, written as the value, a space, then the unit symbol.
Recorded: 10 A
